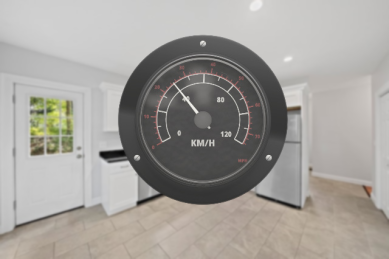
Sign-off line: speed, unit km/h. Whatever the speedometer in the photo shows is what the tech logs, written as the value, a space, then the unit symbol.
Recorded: 40 km/h
